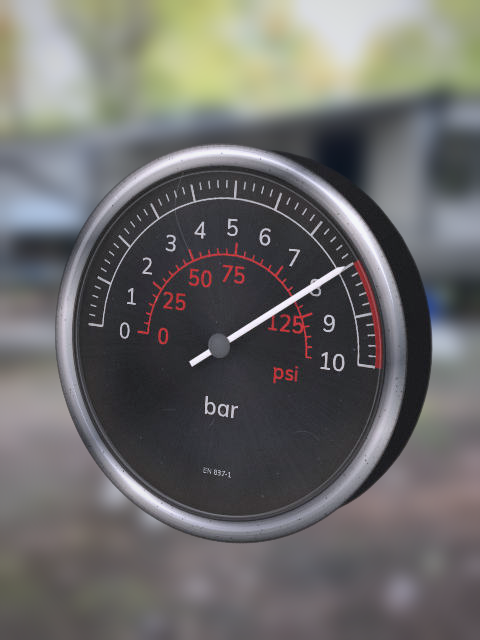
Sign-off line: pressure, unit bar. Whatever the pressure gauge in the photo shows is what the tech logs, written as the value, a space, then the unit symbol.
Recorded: 8 bar
